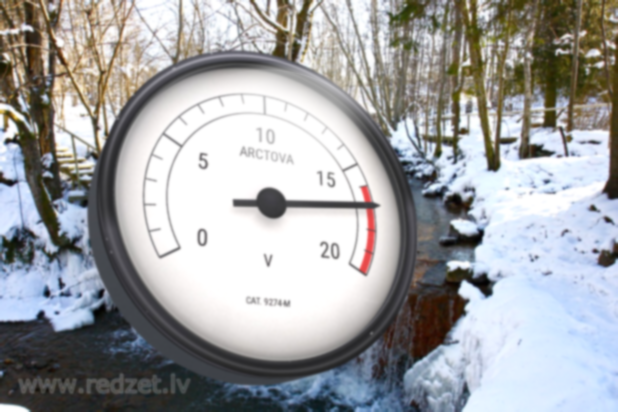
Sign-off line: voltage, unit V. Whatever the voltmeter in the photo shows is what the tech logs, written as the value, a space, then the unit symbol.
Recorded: 17 V
